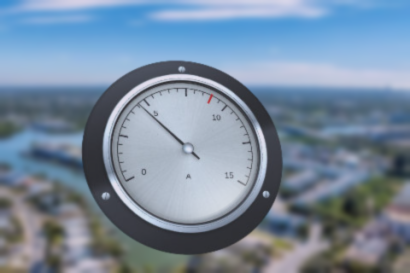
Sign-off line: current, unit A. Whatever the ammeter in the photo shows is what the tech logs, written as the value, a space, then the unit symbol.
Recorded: 4.5 A
